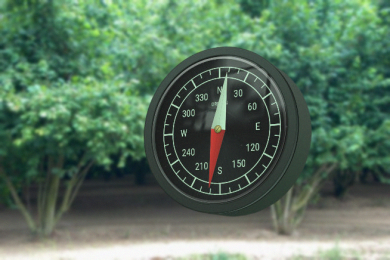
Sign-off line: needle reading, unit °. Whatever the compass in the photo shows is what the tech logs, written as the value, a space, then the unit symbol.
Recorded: 190 °
